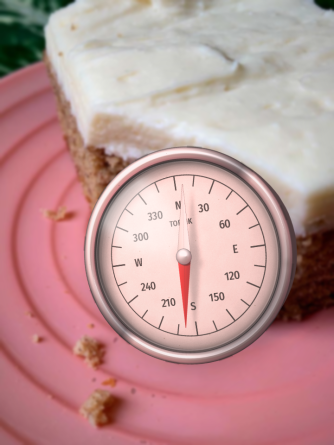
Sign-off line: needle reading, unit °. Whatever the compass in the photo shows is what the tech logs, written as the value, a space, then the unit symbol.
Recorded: 187.5 °
